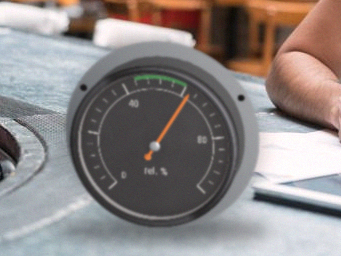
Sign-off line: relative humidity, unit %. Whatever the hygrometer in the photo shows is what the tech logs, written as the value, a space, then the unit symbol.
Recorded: 62 %
